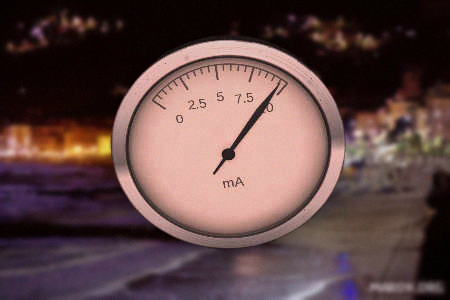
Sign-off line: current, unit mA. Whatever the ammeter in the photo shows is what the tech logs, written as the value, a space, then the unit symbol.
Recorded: 9.5 mA
